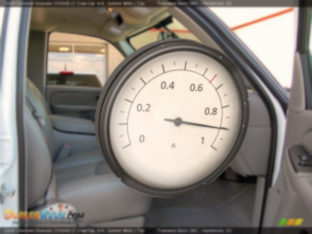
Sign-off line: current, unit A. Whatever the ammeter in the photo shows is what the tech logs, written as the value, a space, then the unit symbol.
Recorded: 0.9 A
